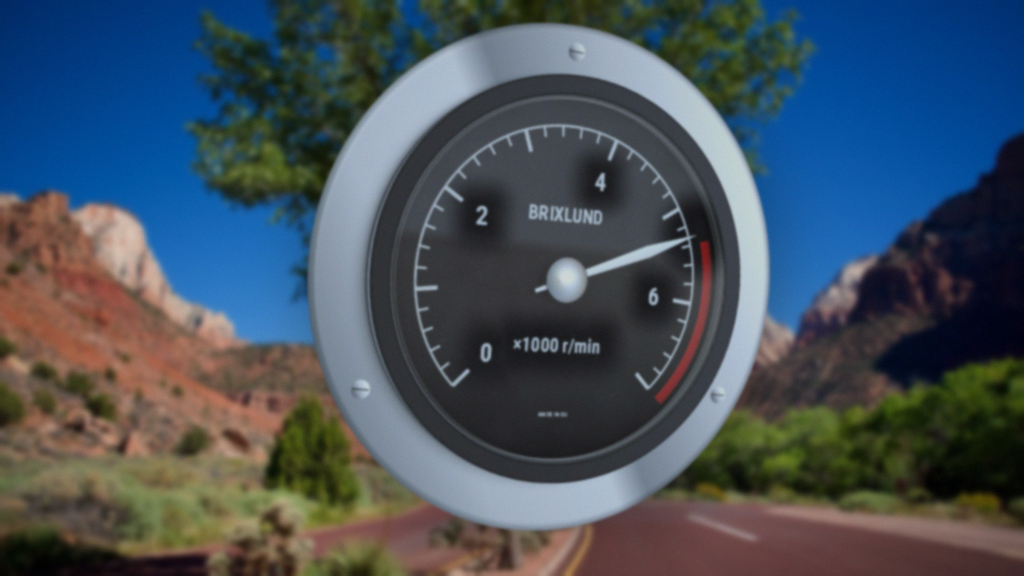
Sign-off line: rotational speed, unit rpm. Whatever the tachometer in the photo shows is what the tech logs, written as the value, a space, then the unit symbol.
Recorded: 5300 rpm
